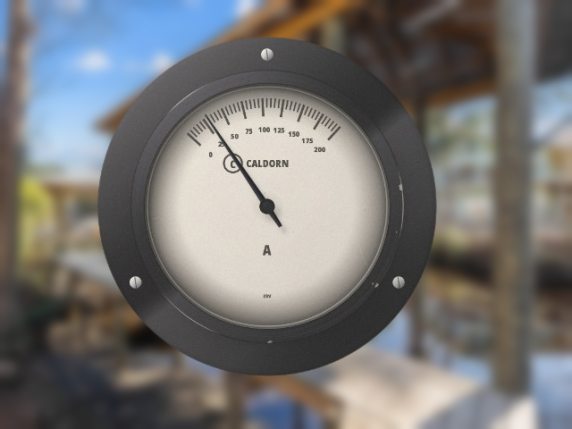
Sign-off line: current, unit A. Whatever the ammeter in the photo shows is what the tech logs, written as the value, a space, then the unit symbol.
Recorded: 30 A
